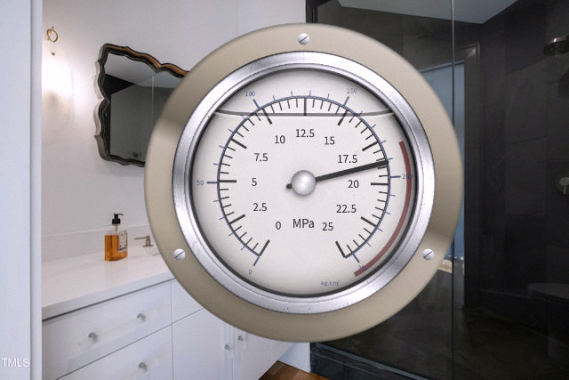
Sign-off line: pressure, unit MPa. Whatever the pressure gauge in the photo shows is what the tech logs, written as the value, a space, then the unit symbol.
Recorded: 18.75 MPa
